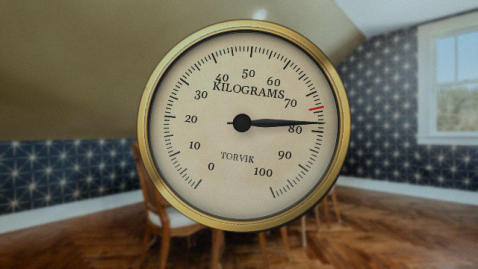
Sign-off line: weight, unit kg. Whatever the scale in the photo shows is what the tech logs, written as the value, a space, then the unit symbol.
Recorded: 78 kg
